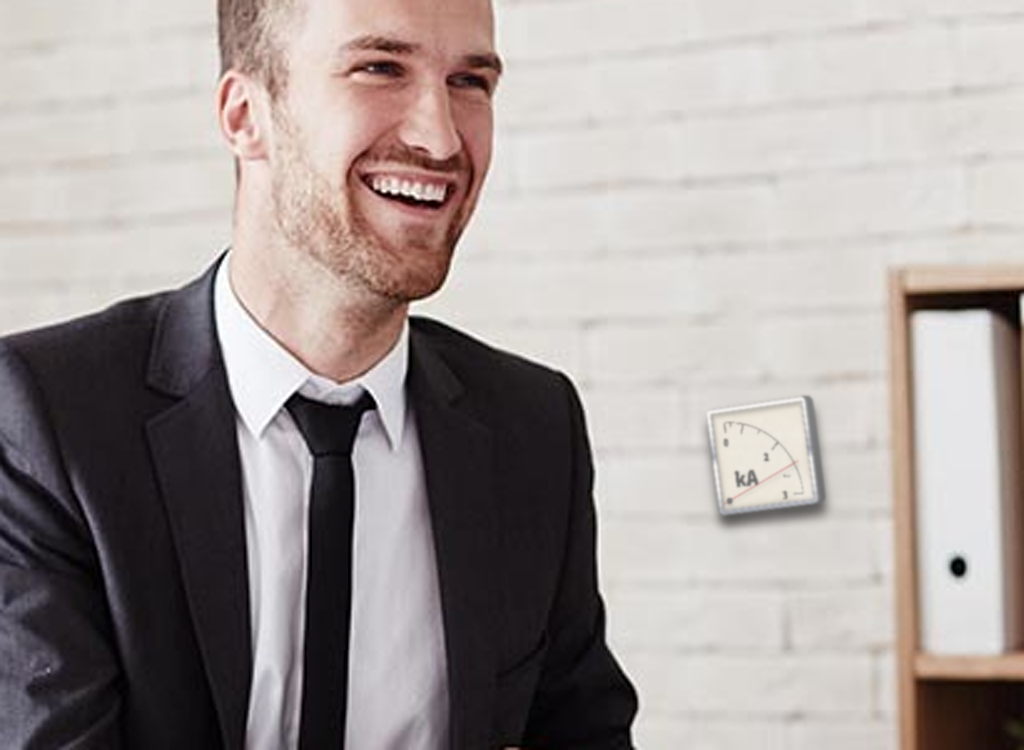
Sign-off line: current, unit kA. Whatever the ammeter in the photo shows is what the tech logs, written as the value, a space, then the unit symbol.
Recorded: 2.5 kA
